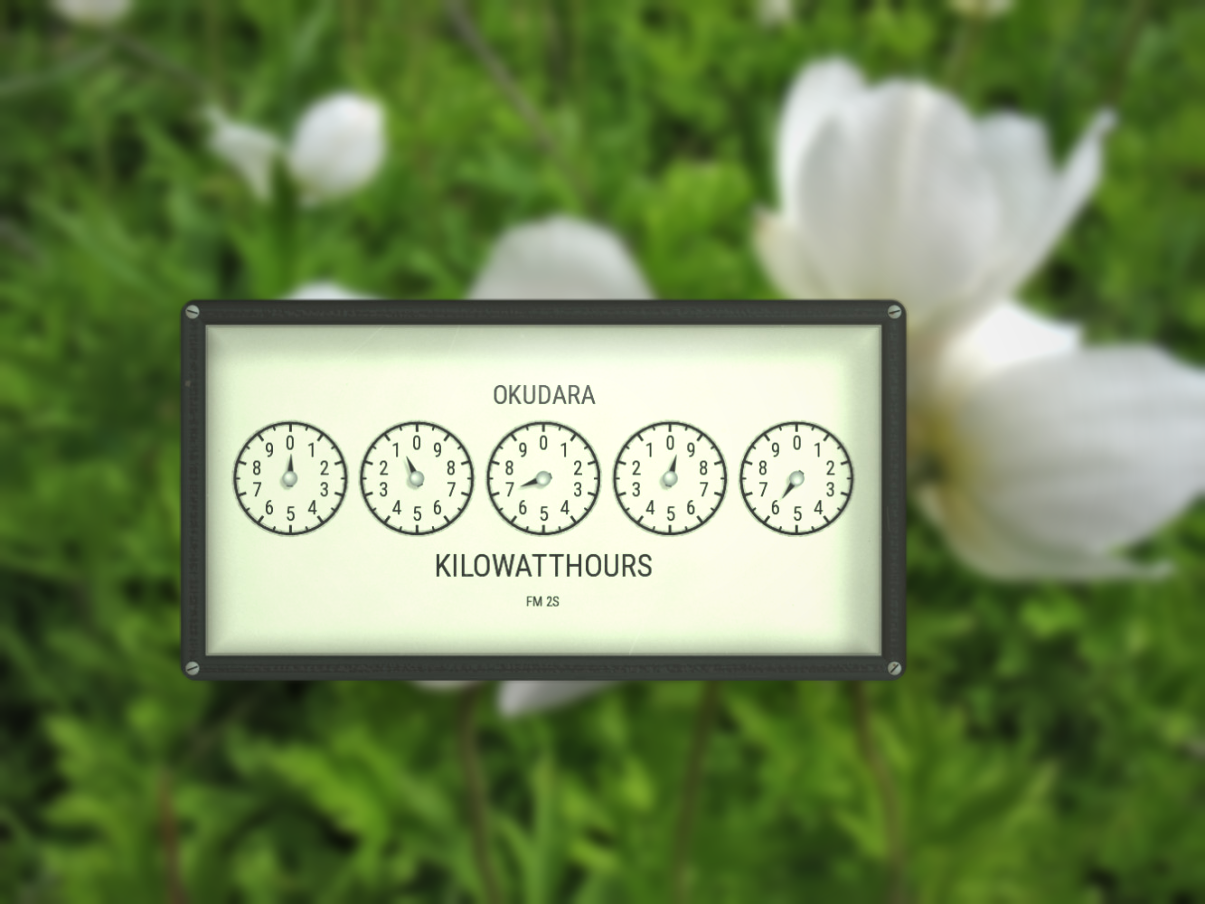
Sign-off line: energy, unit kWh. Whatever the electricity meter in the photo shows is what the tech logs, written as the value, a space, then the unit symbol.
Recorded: 696 kWh
